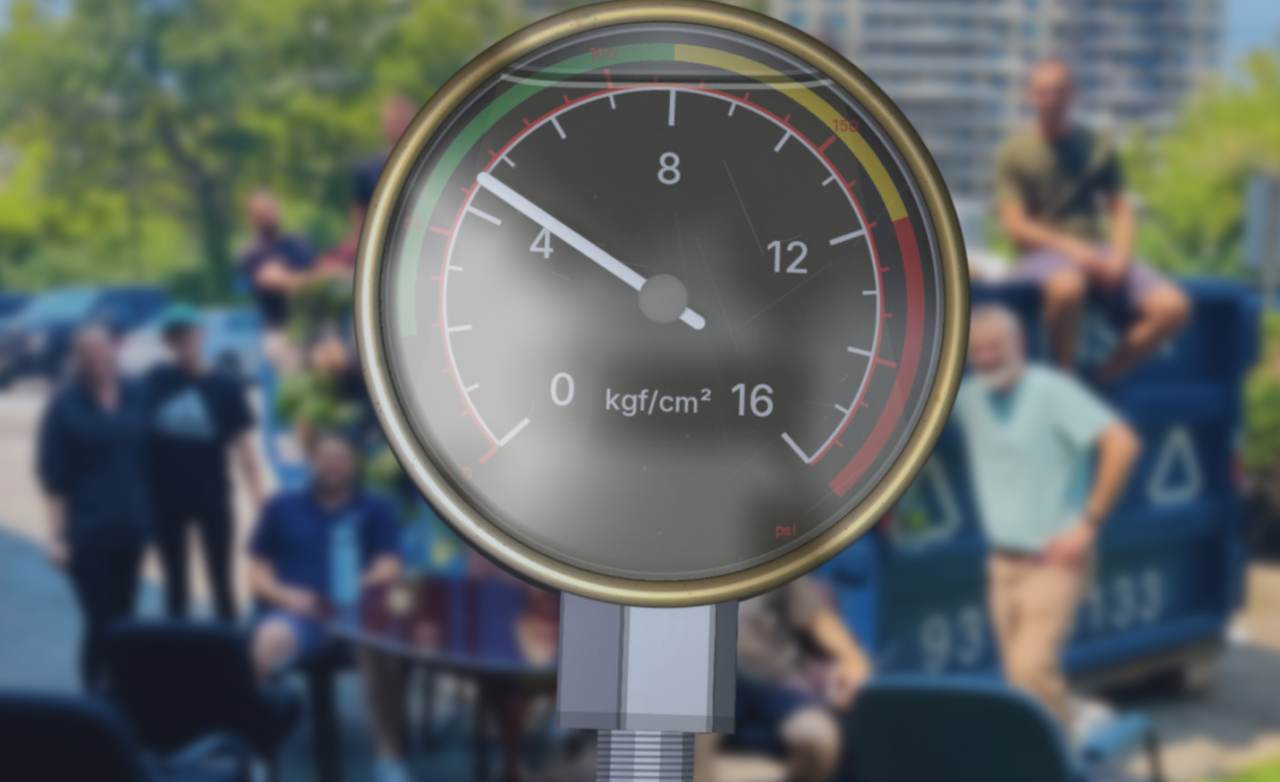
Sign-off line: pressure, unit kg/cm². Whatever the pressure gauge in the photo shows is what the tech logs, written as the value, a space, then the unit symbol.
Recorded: 4.5 kg/cm²
